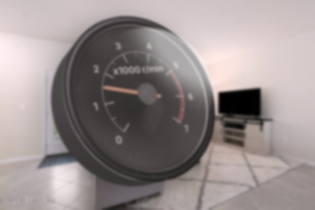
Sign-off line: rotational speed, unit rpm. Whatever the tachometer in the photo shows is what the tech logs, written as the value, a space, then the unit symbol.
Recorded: 1500 rpm
